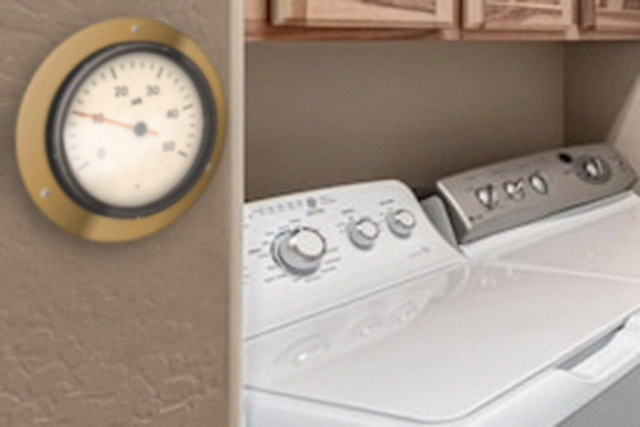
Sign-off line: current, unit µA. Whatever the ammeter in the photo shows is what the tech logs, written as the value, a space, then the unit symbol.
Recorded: 10 µA
